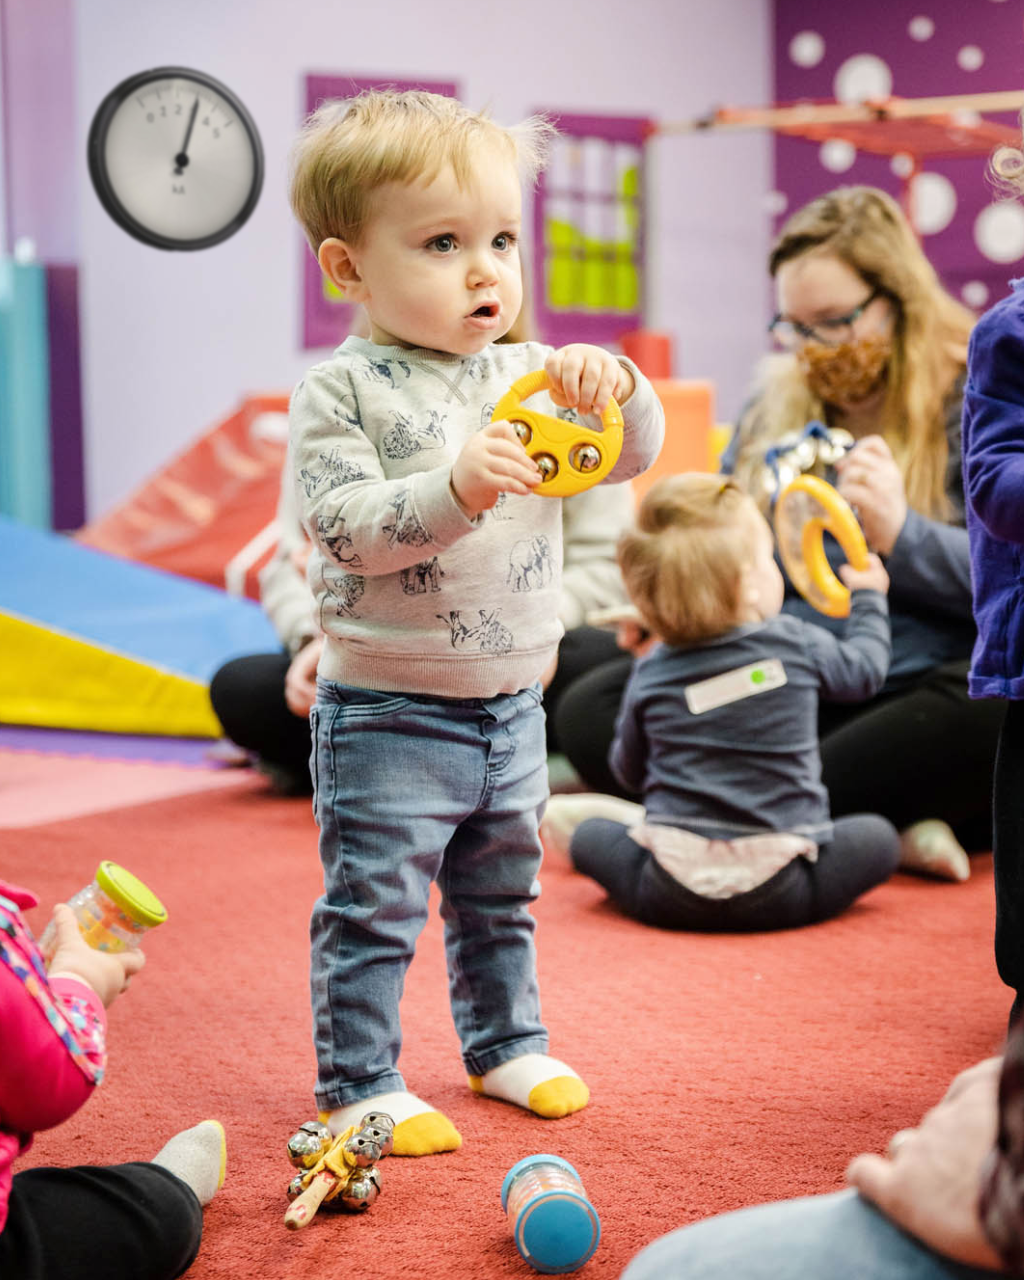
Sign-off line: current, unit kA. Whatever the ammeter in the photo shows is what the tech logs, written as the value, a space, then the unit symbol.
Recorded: 3 kA
